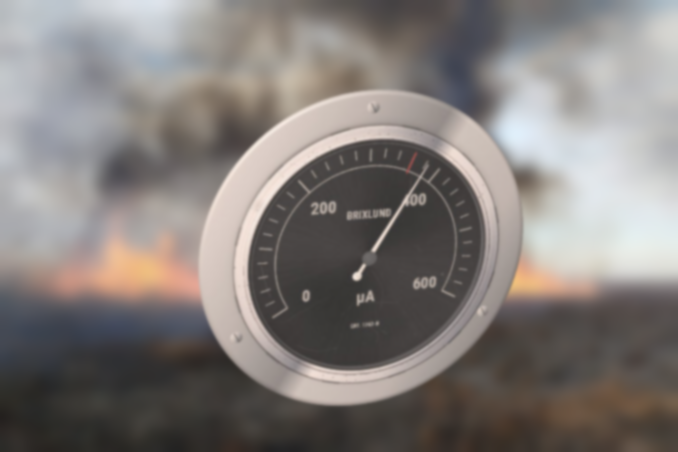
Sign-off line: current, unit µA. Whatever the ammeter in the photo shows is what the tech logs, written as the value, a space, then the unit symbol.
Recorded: 380 µA
